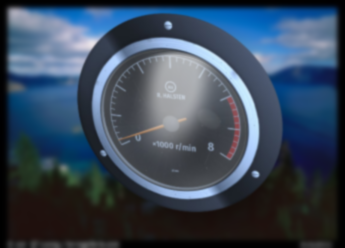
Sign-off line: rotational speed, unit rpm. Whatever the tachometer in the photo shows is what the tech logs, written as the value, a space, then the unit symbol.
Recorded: 200 rpm
